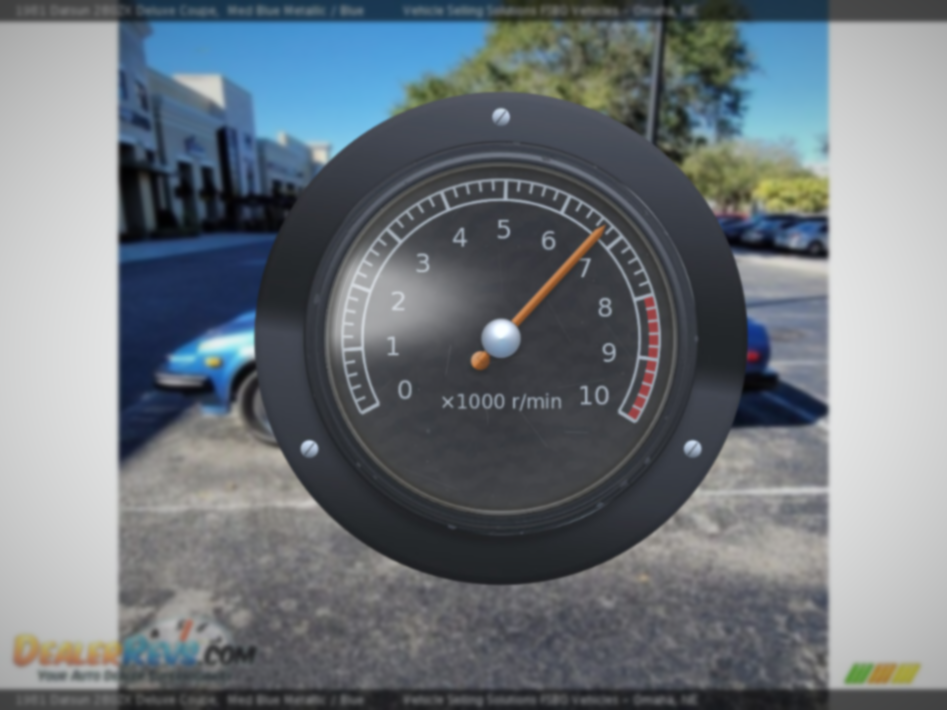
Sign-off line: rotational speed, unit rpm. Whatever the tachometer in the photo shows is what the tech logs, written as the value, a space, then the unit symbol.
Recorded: 6700 rpm
